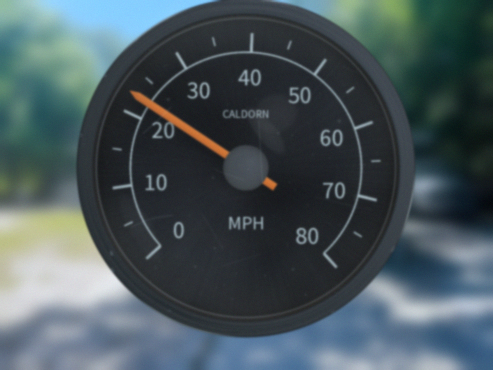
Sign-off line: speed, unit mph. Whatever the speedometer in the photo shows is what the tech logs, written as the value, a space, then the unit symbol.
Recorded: 22.5 mph
